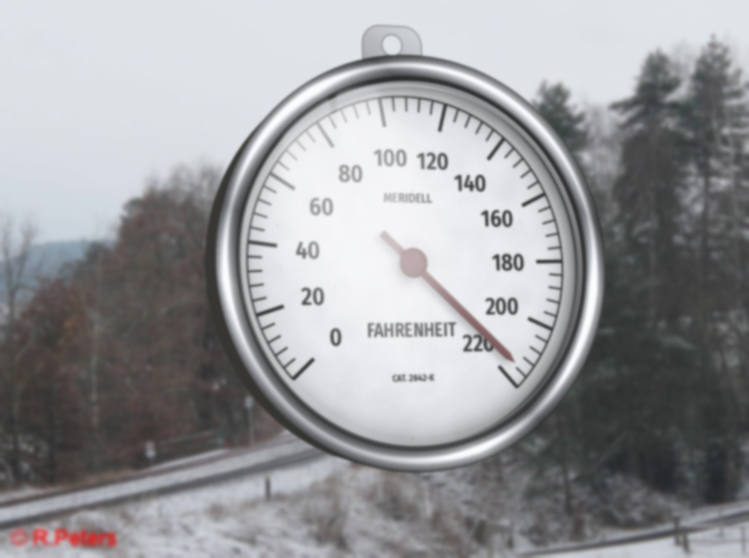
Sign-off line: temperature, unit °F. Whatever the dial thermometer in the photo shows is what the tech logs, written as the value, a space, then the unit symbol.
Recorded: 216 °F
